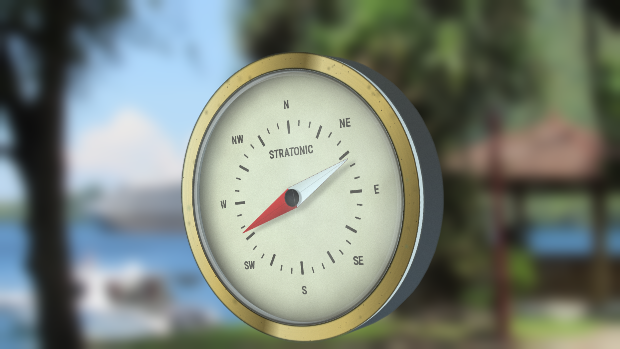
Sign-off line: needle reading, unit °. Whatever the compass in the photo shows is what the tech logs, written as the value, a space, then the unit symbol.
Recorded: 245 °
